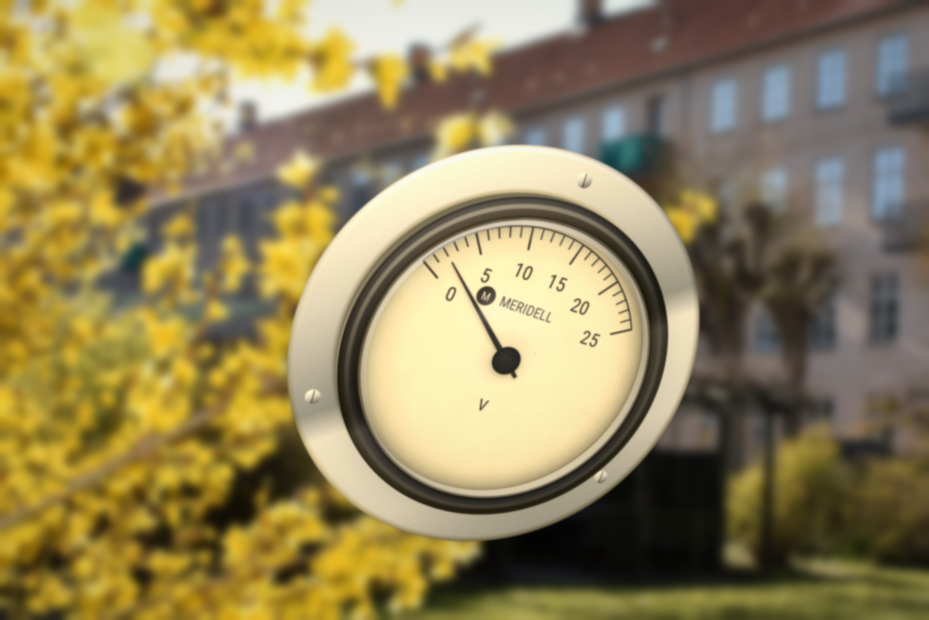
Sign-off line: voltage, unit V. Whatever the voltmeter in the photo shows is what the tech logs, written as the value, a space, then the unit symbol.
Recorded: 2 V
